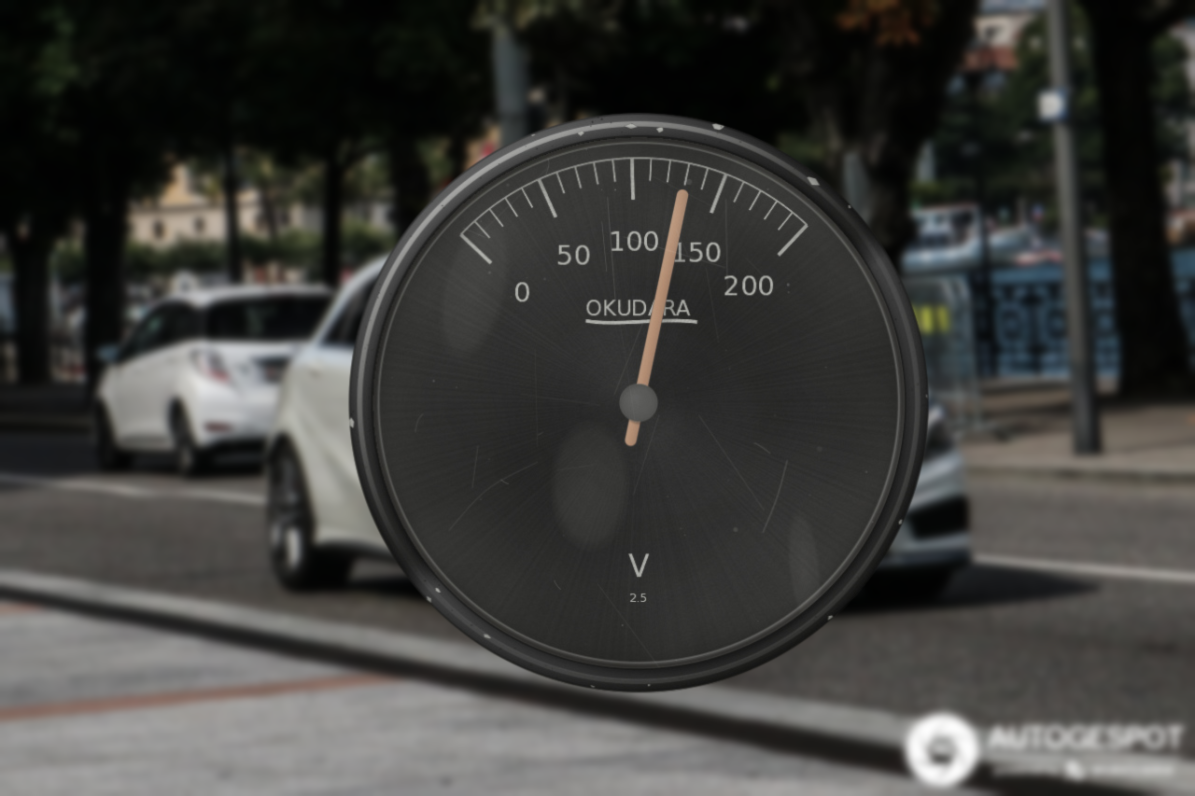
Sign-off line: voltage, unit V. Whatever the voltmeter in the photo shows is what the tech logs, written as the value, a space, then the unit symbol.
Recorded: 130 V
